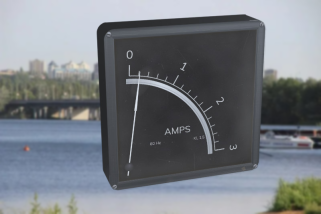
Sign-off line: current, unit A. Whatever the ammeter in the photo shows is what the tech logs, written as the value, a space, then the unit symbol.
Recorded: 0.2 A
